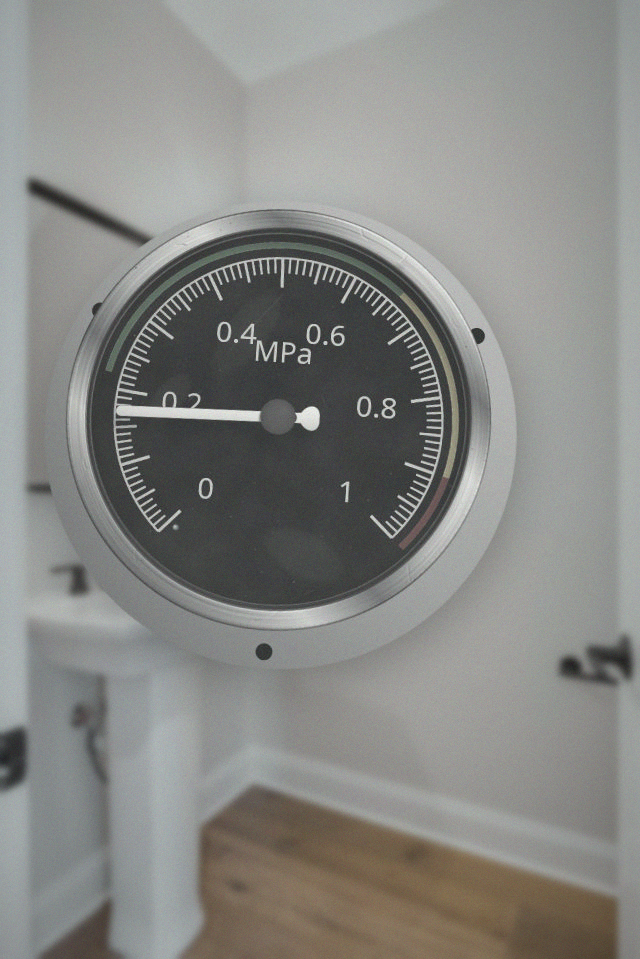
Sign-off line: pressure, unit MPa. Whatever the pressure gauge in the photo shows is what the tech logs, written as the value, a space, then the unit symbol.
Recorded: 0.17 MPa
